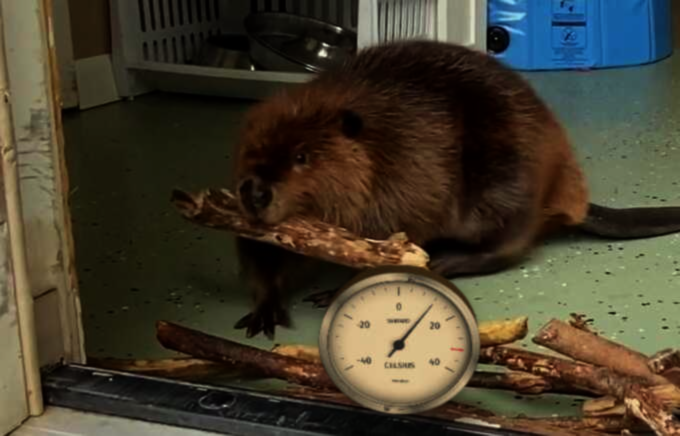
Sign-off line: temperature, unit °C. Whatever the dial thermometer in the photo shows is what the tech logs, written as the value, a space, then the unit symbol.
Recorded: 12 °C
